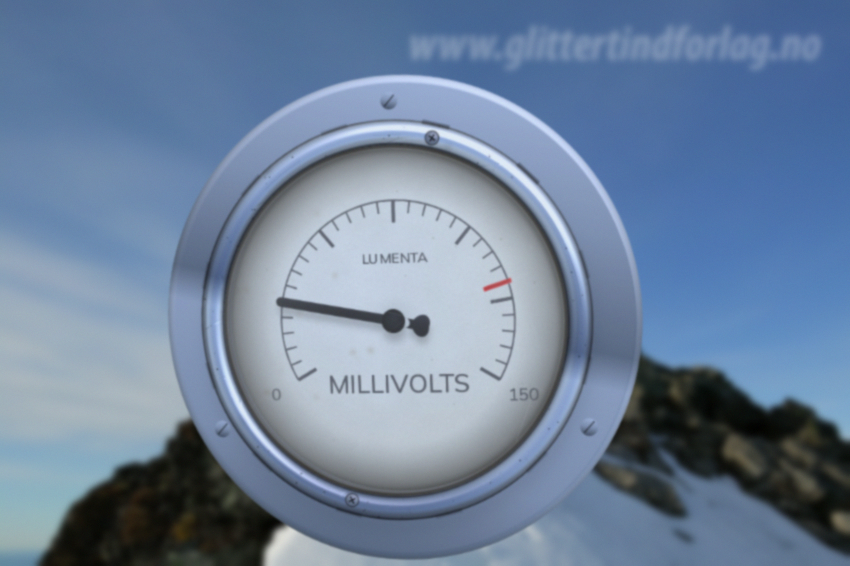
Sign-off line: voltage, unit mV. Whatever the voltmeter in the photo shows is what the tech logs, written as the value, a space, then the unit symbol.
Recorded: 25 mV
